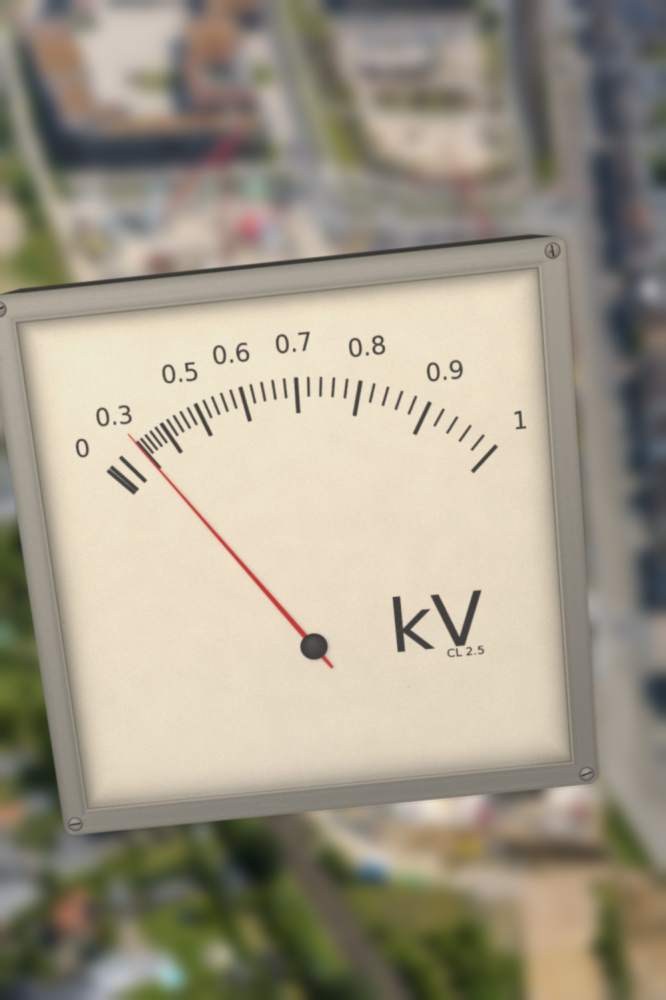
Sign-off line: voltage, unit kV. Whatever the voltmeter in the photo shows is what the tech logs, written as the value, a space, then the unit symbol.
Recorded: 0.3 kV
